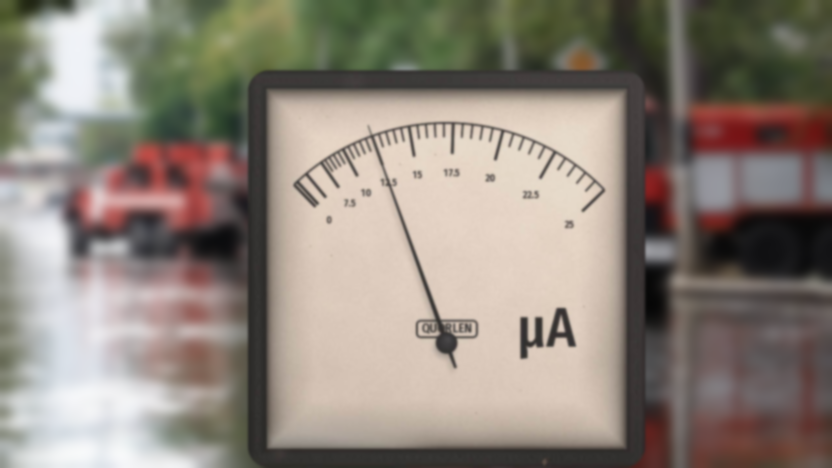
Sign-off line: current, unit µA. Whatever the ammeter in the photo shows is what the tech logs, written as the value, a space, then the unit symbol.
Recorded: 12.5 µA
